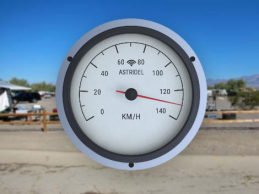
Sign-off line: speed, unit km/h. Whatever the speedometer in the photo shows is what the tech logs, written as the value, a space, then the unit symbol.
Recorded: 130 km/h
